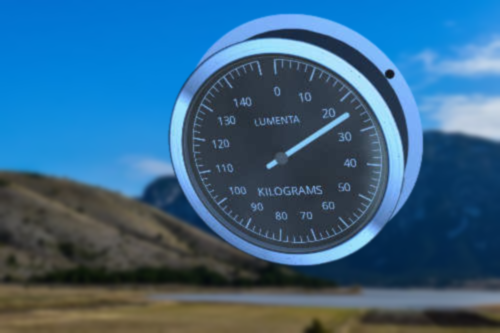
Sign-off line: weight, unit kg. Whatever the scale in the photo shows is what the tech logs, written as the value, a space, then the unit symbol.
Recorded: 24 kg
